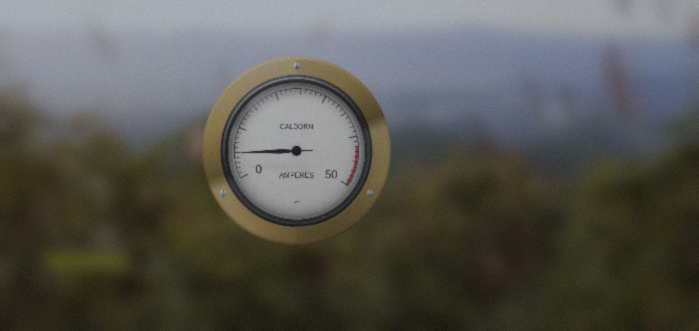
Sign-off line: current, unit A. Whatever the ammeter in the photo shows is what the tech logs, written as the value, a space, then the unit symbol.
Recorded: 5 A
